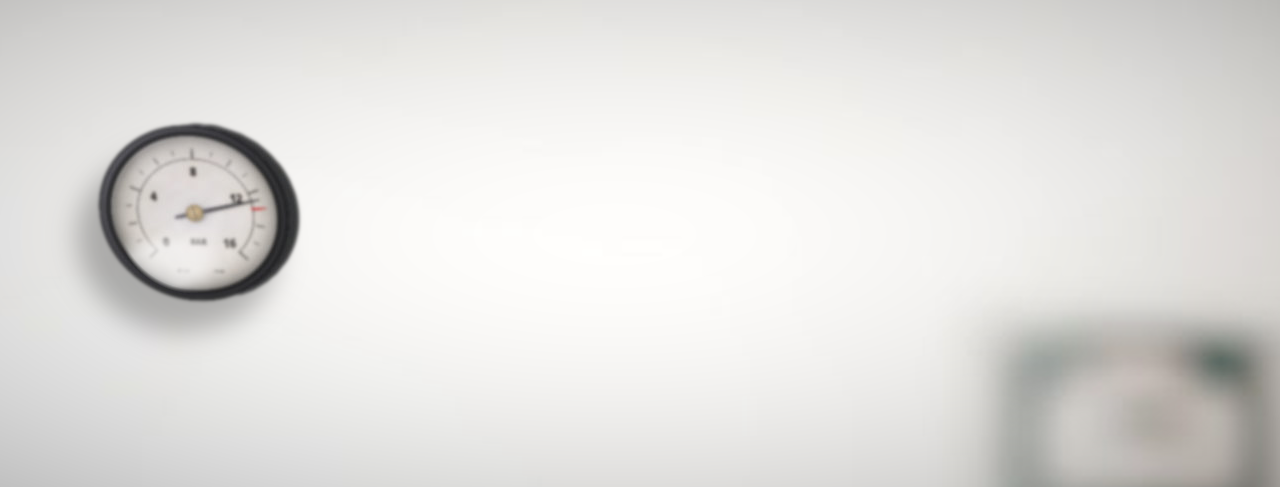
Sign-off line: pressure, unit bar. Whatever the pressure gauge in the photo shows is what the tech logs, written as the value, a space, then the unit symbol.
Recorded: 12.5 bar
